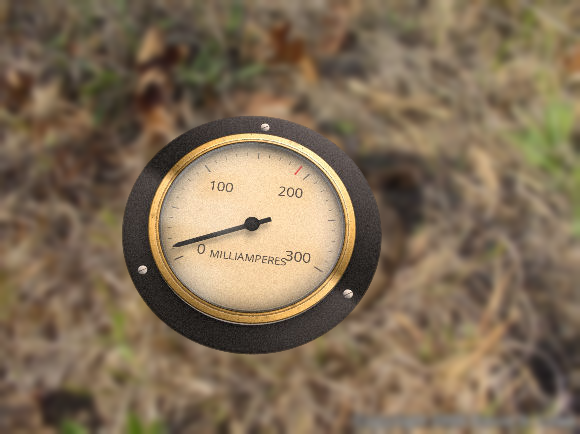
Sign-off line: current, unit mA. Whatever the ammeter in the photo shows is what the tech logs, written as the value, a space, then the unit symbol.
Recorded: 10 mA
